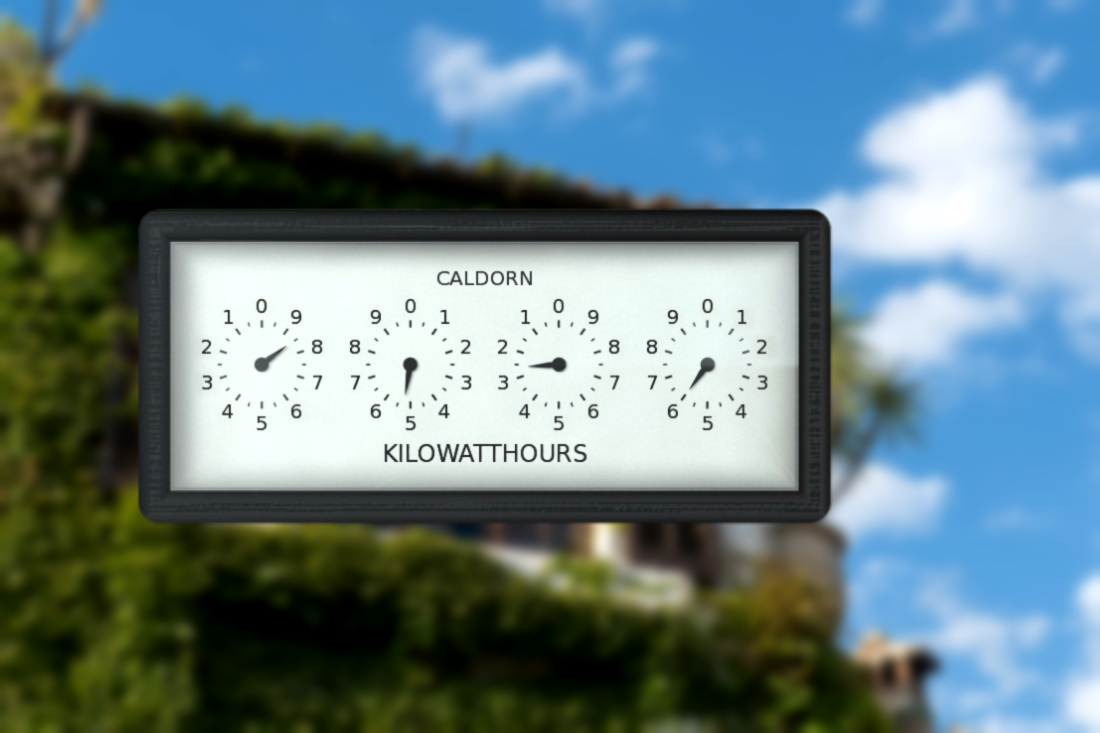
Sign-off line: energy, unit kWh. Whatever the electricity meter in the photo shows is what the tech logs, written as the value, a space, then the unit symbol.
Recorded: 8526 kWh
